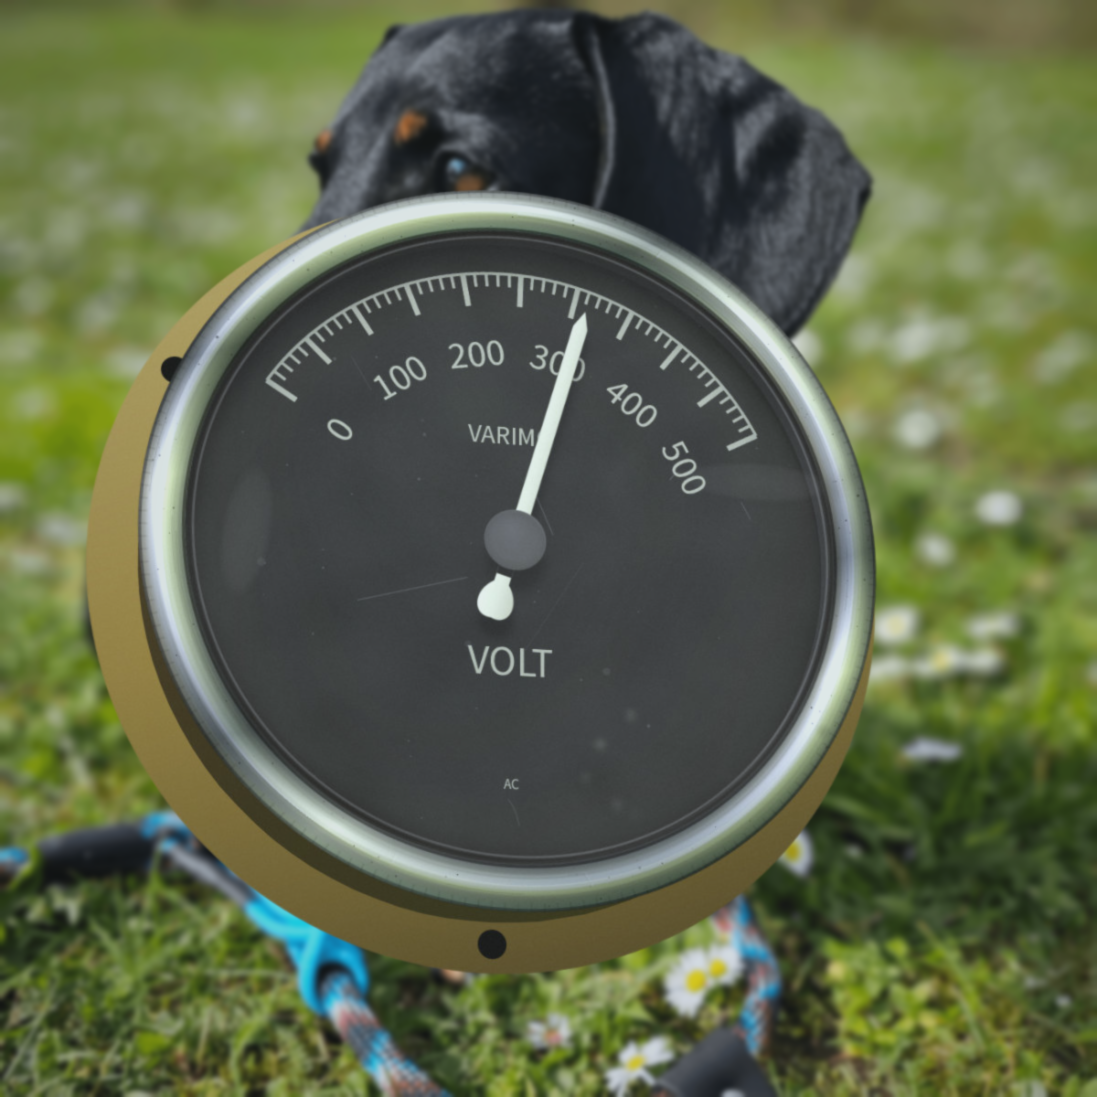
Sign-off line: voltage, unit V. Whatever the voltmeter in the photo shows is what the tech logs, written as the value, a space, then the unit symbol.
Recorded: 310 V
